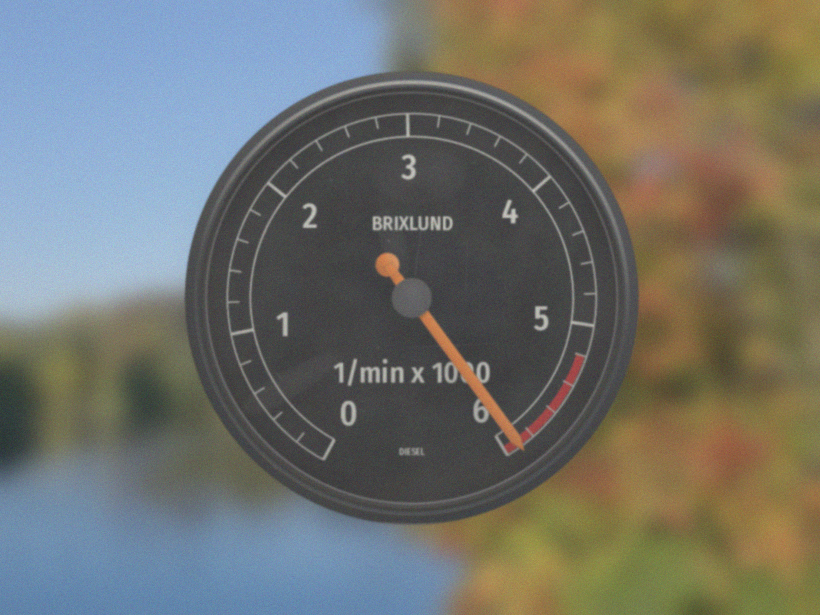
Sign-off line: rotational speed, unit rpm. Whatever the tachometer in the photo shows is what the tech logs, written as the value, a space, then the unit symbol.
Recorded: 5900 rpm
